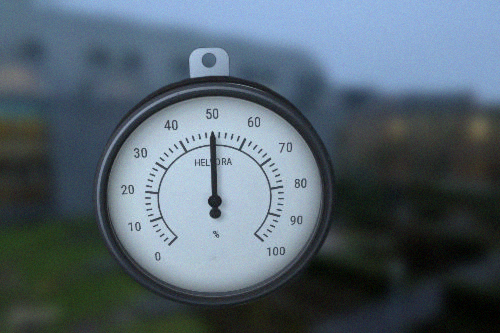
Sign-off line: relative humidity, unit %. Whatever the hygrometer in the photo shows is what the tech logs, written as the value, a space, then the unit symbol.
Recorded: 50 %
